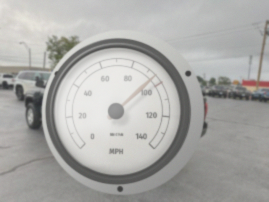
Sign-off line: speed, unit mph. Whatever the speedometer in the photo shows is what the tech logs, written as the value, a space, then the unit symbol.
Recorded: 95 mph
